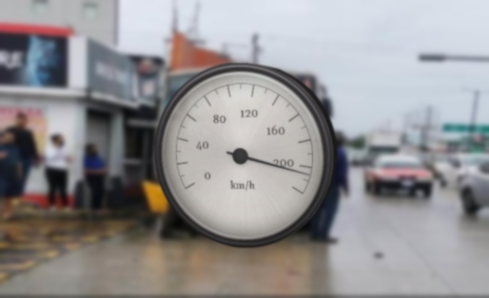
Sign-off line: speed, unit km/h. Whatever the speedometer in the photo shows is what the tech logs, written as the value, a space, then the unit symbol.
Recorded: 205 km/h
